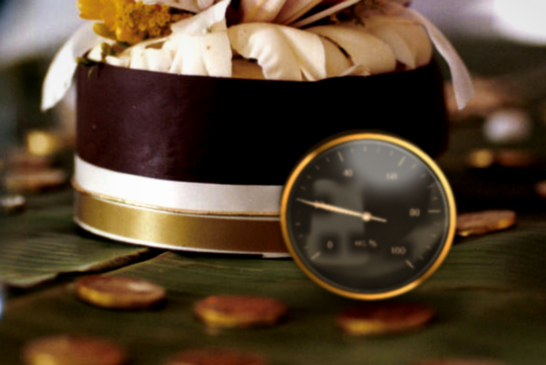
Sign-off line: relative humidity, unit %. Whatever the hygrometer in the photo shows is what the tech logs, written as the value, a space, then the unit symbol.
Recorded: 20 %
